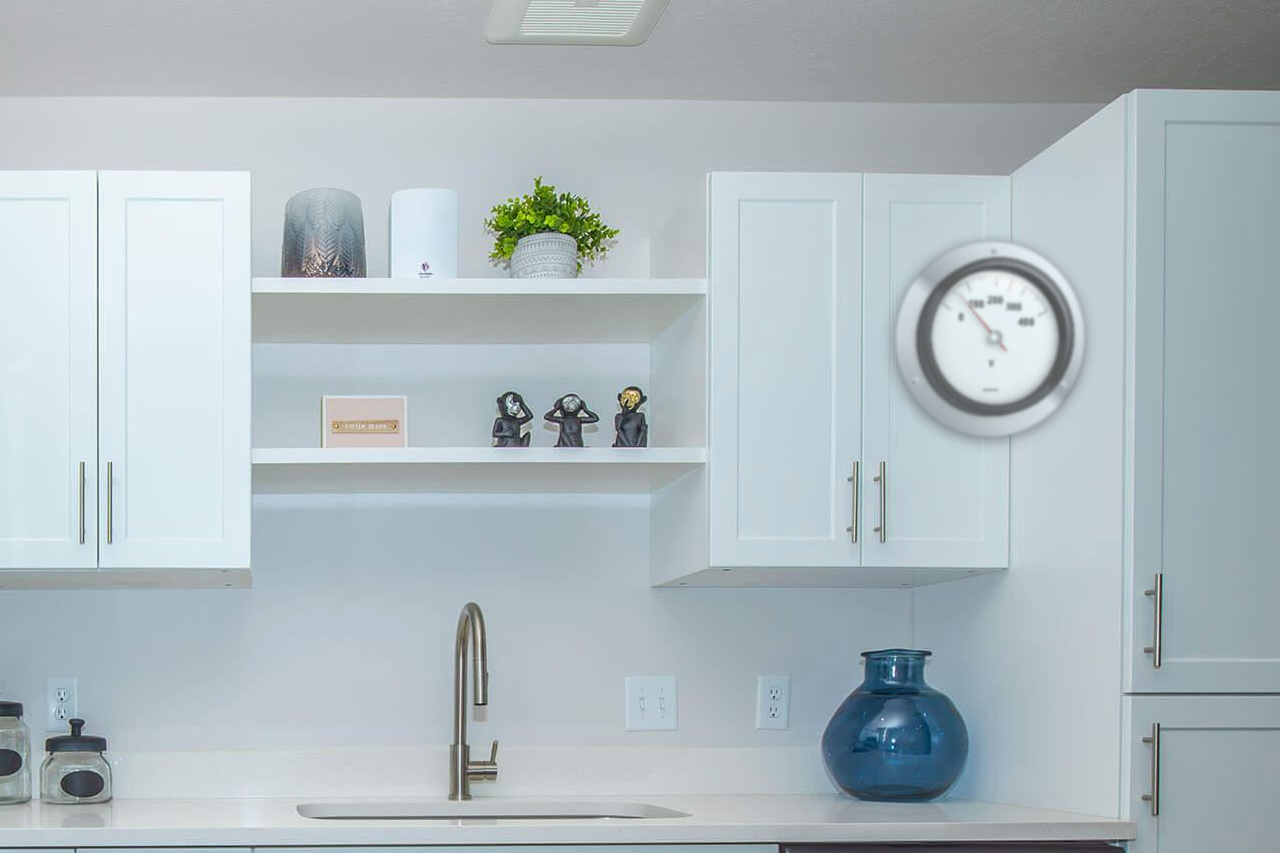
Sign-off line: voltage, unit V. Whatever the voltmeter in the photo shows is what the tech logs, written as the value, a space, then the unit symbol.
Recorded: 50 V
